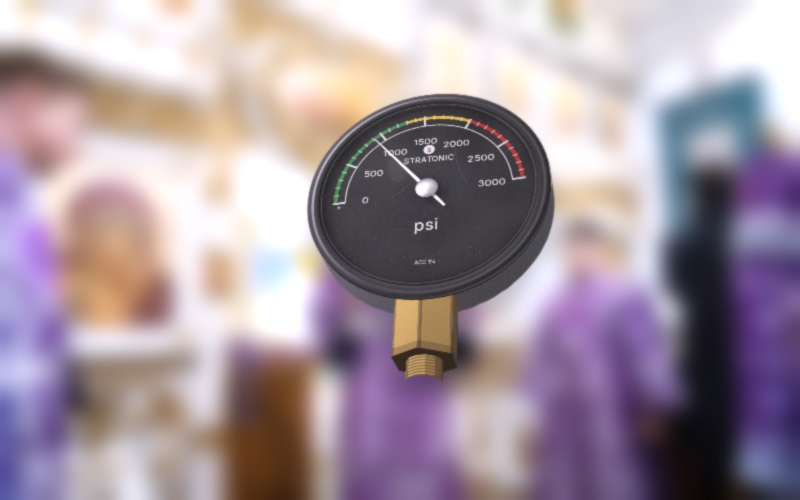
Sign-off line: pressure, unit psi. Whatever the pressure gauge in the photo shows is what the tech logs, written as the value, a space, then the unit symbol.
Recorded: 900 psi
